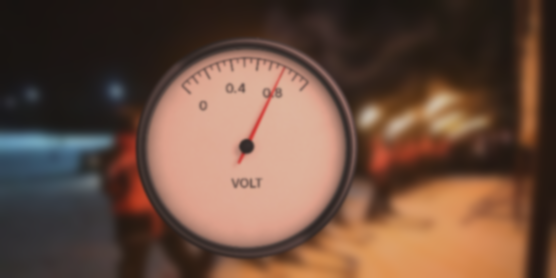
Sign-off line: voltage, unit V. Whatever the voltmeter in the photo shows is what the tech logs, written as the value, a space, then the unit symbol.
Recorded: 0.8 V
